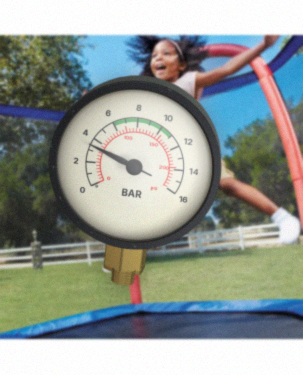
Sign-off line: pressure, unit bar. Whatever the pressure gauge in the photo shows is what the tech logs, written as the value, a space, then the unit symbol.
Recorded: 3.5 bar
